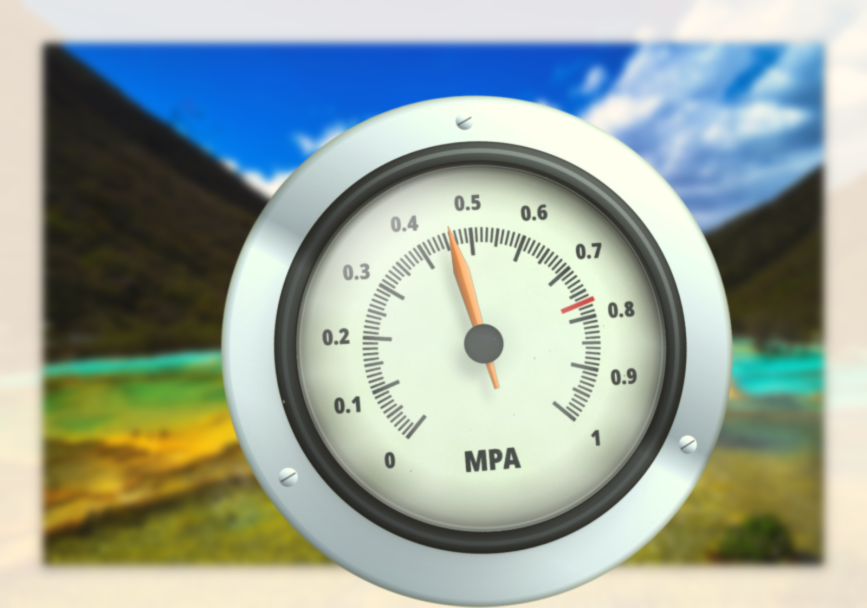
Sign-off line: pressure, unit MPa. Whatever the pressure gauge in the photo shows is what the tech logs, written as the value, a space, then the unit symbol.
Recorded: 0.46 MPa
